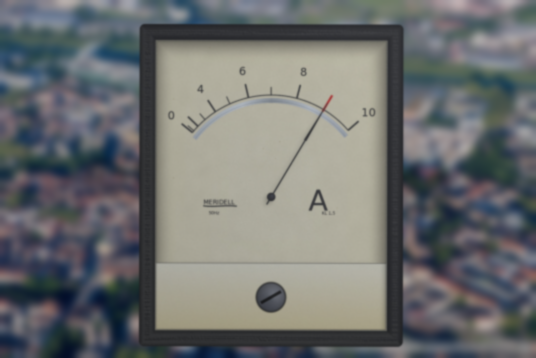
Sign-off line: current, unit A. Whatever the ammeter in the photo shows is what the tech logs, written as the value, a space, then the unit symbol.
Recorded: 9 A
